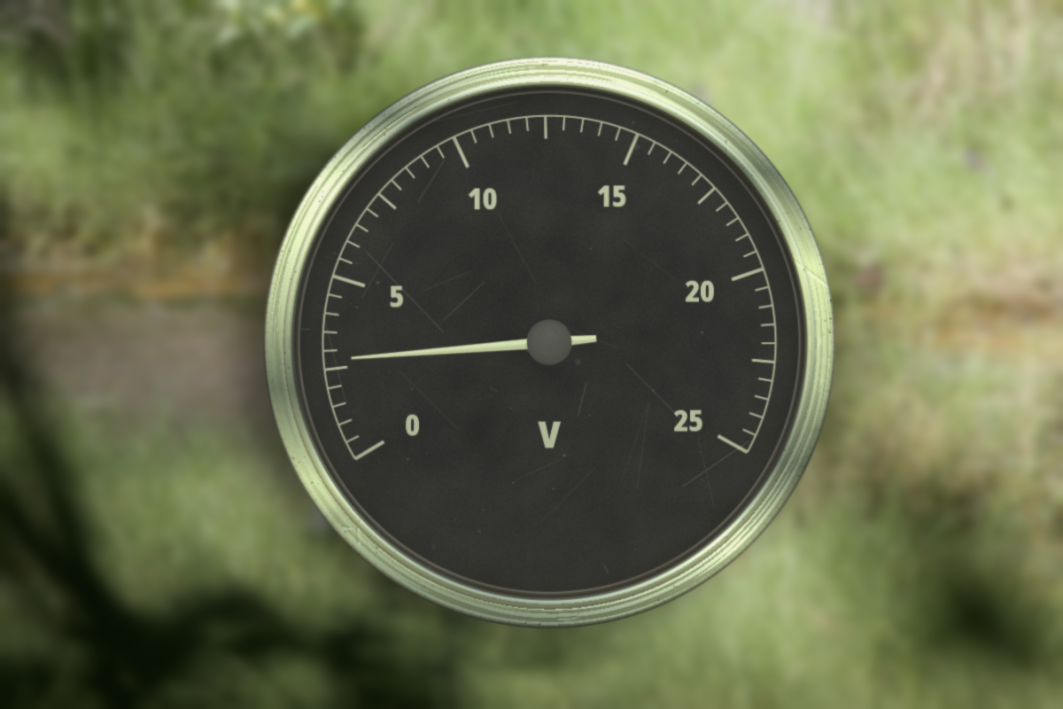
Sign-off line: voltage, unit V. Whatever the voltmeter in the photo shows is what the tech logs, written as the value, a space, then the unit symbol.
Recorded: 2.75 V
